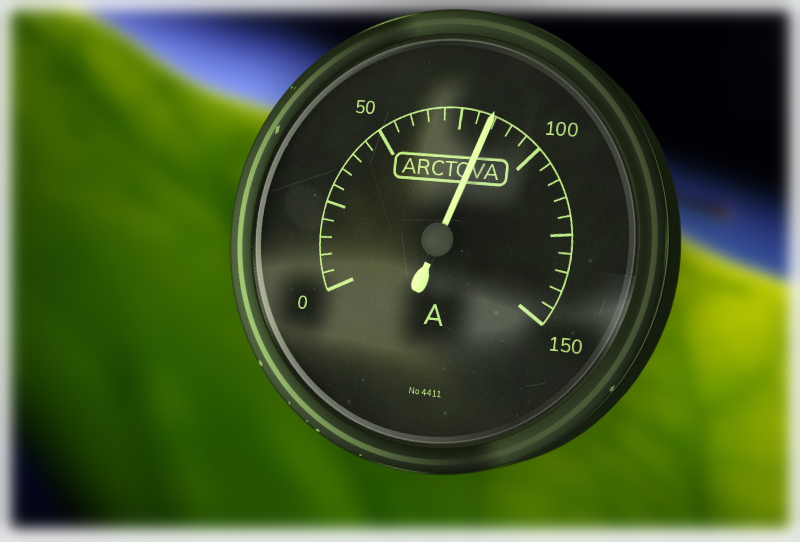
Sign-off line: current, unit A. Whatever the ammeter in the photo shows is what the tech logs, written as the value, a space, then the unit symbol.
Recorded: 85 A
